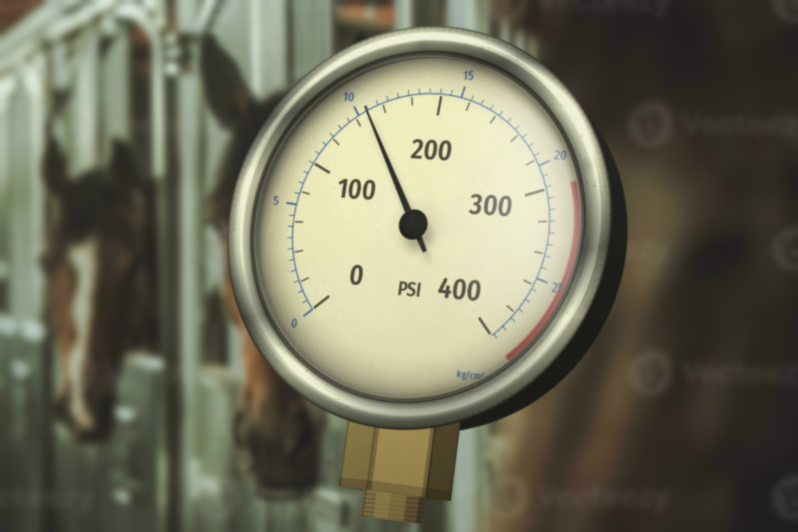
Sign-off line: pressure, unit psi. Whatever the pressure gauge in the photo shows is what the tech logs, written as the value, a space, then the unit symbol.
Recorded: 150 psi
